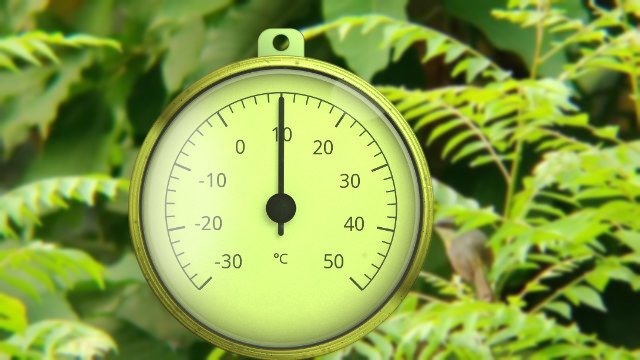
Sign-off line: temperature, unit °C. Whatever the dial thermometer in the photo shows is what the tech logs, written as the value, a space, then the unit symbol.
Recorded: 10 °C
